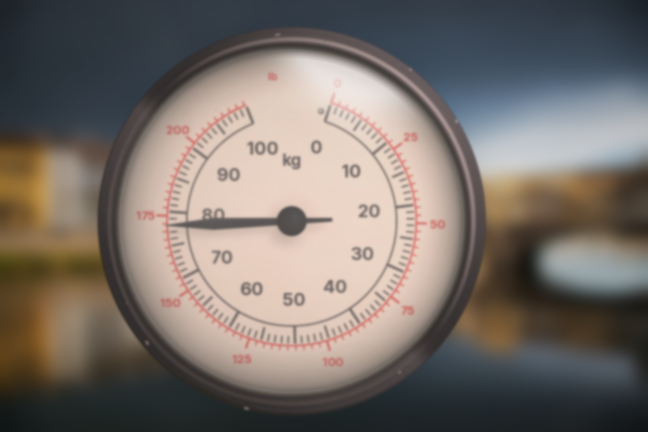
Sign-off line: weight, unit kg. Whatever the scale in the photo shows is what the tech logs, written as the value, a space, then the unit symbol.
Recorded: 78 kg
